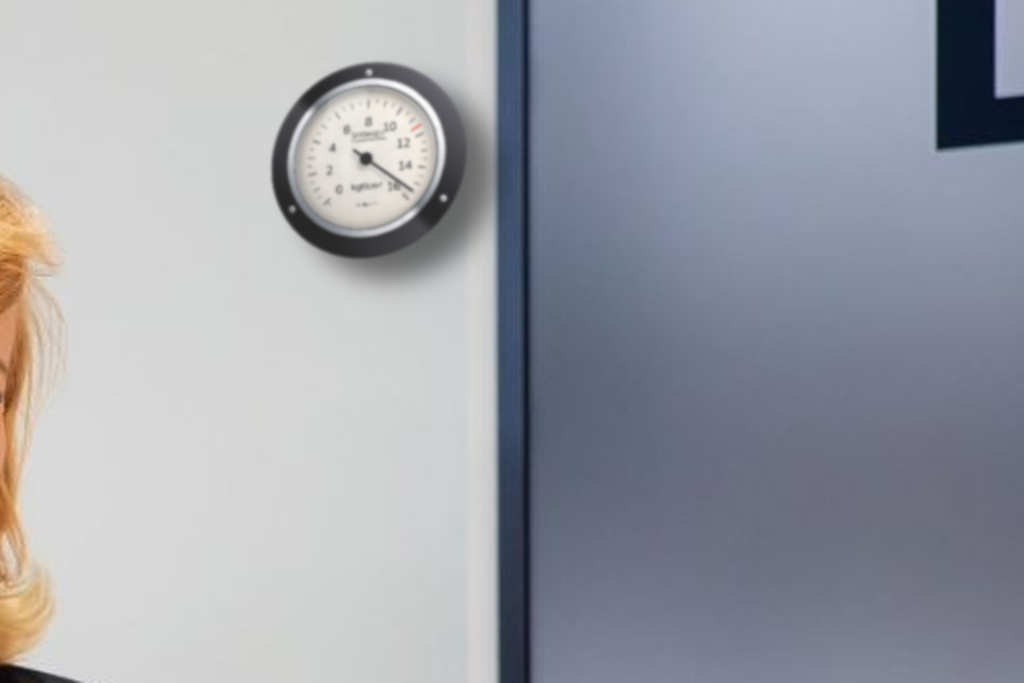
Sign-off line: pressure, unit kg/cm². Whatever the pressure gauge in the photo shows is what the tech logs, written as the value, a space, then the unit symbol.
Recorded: 15.5 kg/cm²
